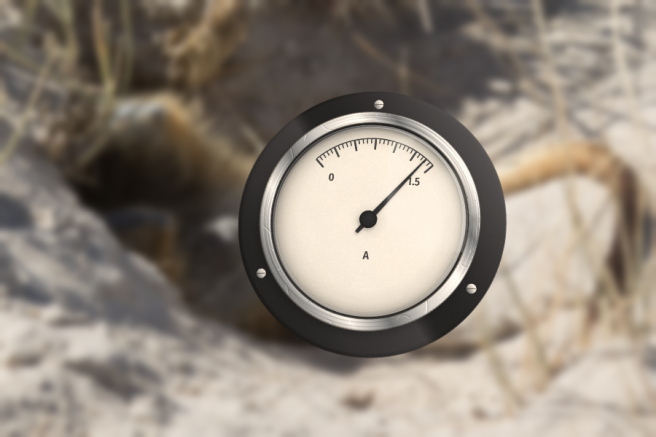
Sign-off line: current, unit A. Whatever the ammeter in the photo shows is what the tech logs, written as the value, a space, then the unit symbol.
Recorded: 1.4 A
